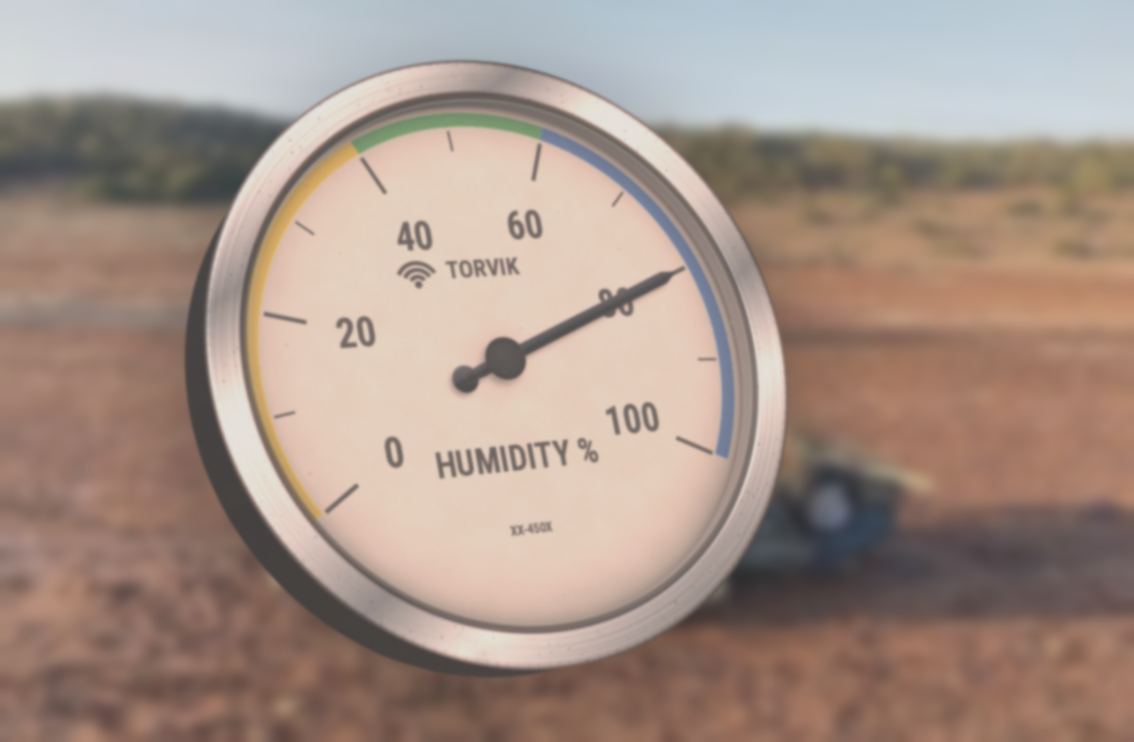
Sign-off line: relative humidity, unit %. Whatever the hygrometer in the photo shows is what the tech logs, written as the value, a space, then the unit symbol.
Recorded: 80 %
